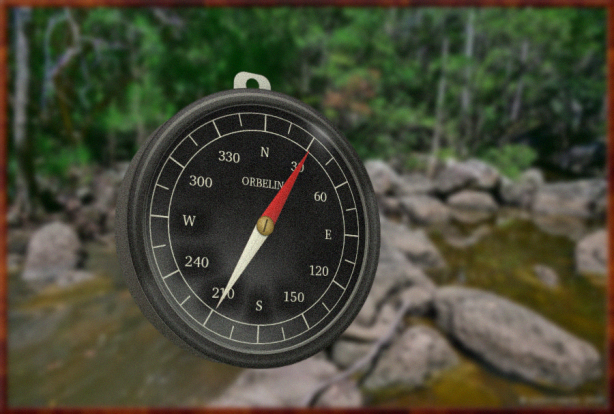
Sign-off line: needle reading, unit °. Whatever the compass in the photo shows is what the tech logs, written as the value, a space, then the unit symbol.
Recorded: 30 °
